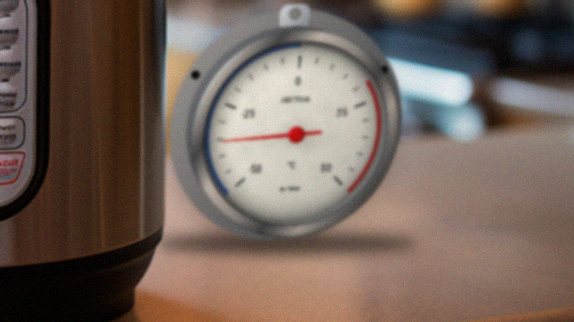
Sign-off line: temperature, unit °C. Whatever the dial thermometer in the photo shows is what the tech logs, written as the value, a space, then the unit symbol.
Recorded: -35 °C
